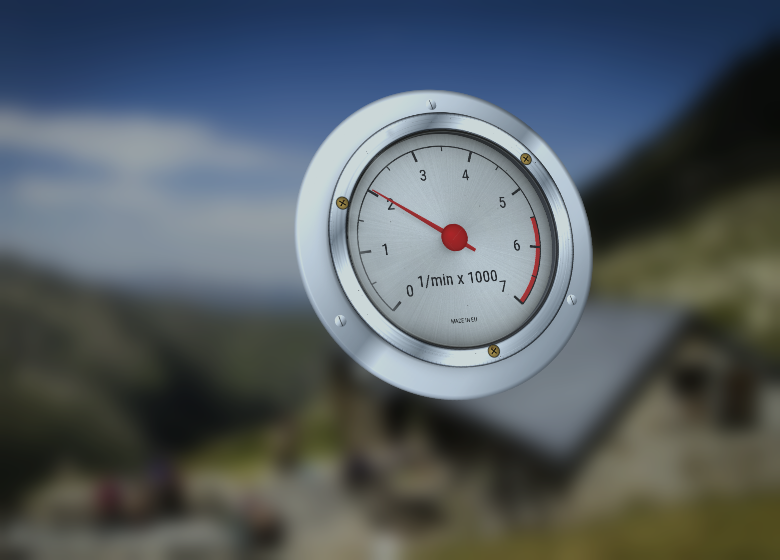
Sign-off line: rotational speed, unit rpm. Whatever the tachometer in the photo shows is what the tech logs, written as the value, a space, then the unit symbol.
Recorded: 2000 rpm
